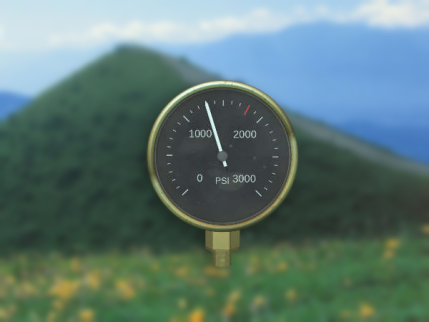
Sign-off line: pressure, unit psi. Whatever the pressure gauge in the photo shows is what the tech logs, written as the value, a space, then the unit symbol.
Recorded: 1300 psi
